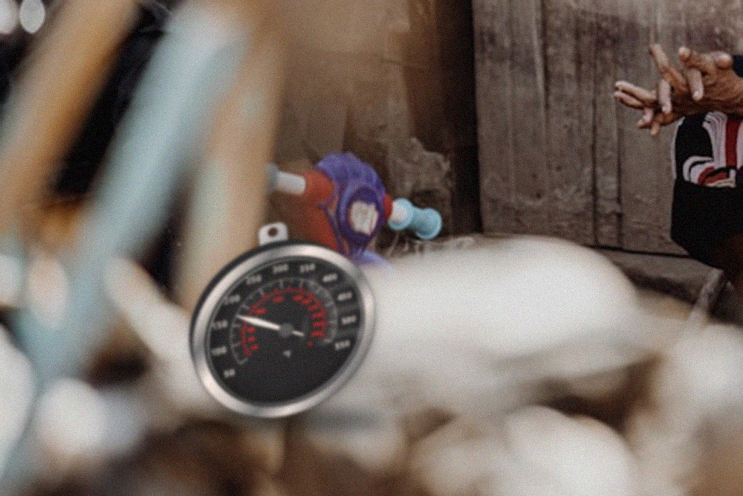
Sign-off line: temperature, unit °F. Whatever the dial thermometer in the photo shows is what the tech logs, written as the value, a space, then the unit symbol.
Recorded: 175 °F
